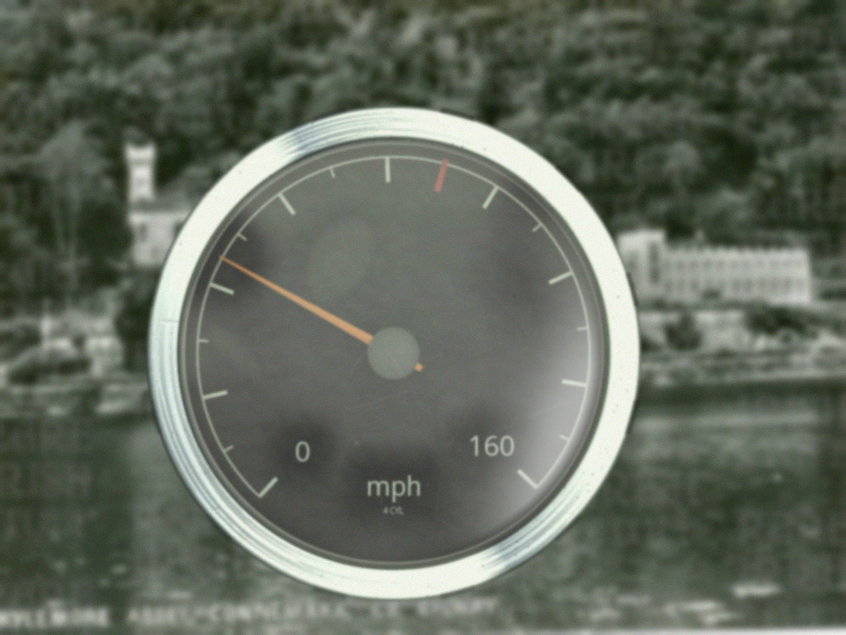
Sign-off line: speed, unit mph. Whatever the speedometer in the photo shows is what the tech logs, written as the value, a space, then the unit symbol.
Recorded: 45 mph
